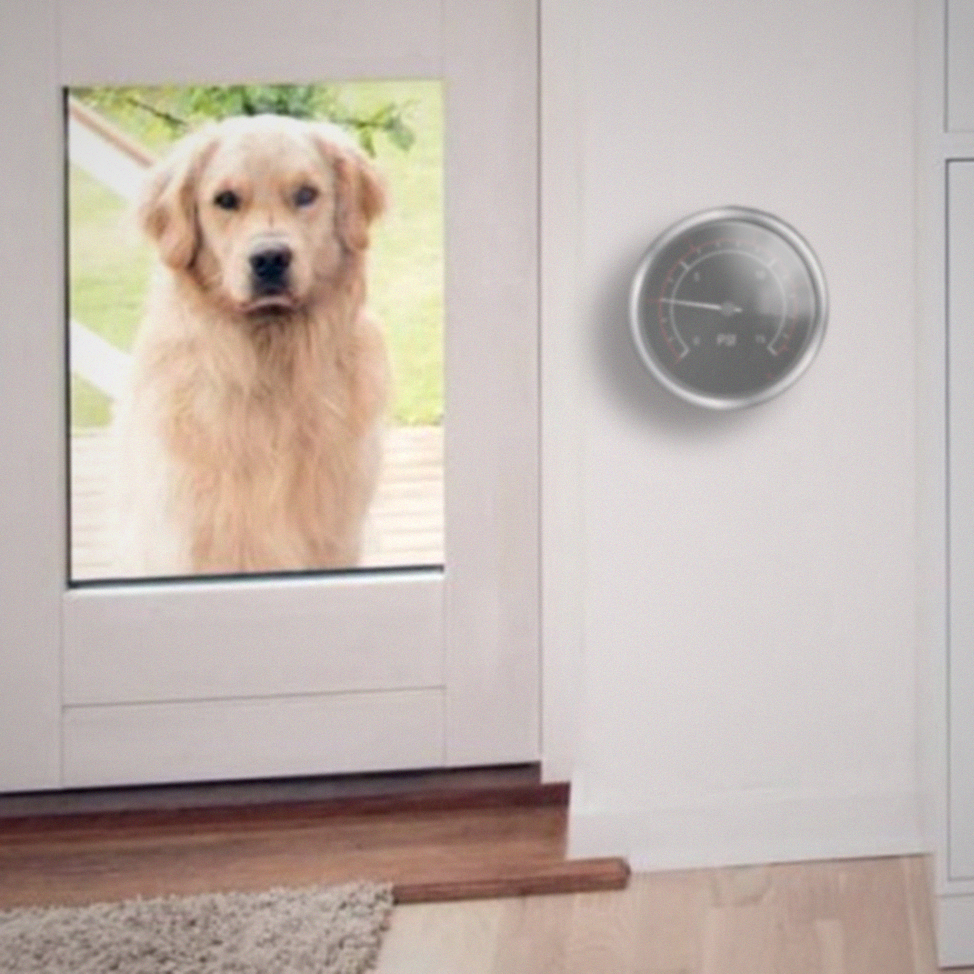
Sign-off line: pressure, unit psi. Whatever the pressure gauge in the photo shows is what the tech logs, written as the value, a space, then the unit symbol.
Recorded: 3 psi
